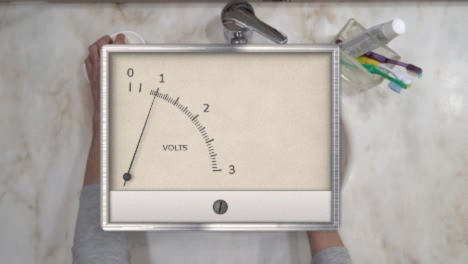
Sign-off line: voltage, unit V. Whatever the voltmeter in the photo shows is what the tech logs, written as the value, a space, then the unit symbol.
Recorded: 1 V
